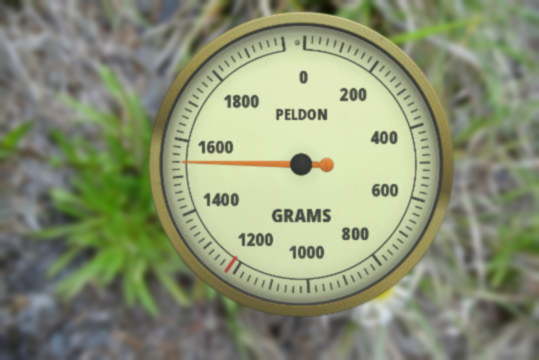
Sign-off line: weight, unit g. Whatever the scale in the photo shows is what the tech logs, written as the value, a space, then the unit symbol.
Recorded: 1540 g
